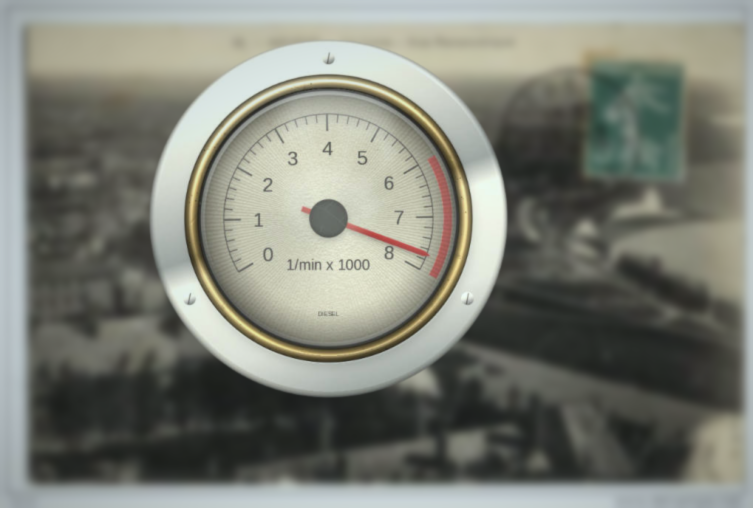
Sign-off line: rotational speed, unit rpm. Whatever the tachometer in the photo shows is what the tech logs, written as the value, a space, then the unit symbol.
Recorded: 7700 rpm
